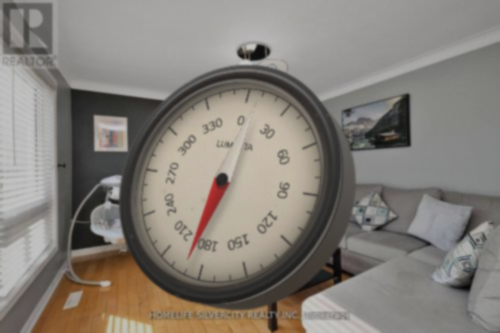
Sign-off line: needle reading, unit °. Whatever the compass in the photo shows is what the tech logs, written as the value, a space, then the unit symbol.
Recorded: 190 °
